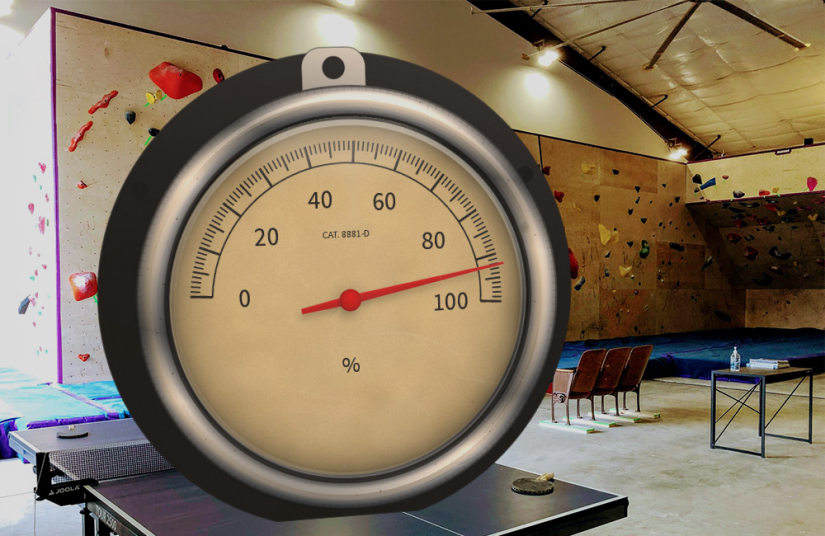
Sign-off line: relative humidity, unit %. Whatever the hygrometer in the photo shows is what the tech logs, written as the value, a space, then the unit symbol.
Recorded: 92 %
